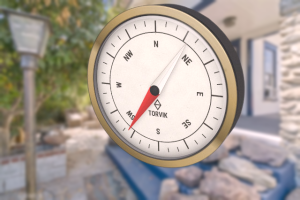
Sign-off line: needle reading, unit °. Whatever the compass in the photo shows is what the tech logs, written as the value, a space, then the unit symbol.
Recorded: 215 °
